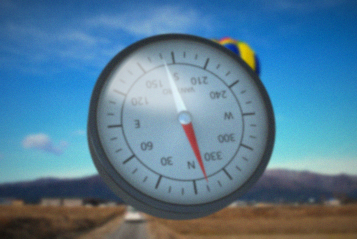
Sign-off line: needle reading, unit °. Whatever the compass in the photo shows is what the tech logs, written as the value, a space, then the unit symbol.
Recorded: 350 °
